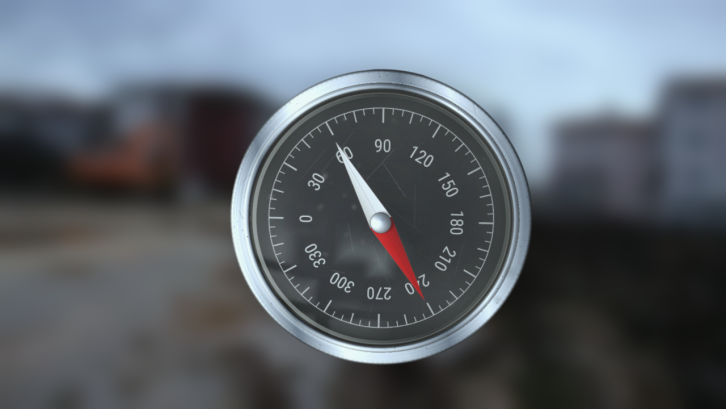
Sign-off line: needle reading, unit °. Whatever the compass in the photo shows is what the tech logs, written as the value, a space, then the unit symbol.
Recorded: 240 °
